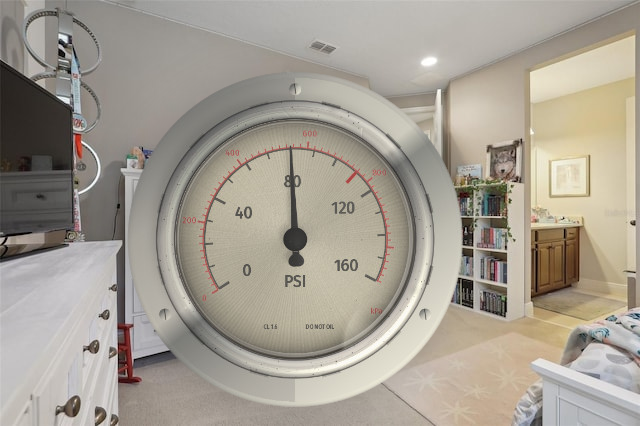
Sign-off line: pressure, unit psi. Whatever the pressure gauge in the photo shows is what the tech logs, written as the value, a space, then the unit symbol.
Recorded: 80 psi
